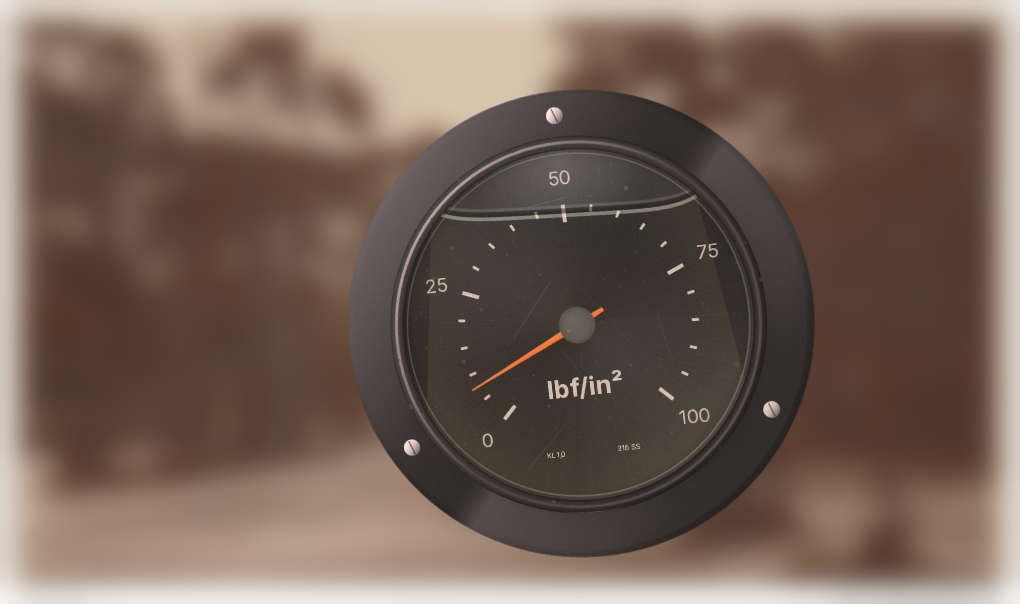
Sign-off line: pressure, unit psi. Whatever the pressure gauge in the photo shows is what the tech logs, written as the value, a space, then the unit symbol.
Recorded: 7.5 psi
